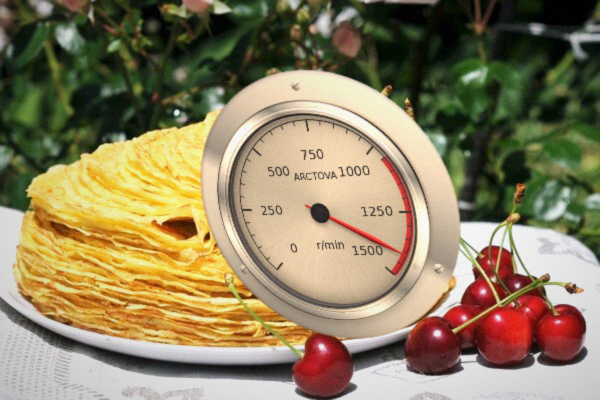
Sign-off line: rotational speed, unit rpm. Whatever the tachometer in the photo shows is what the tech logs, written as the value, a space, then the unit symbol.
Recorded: 1400 rpm
